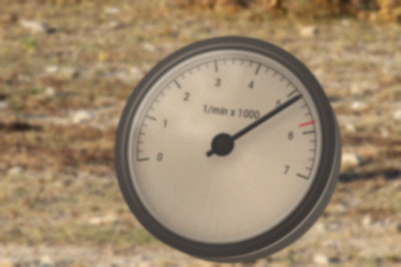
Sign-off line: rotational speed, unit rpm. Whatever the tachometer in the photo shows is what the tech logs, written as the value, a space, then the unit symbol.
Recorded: 5200 rpm
